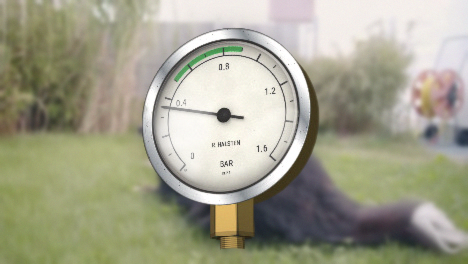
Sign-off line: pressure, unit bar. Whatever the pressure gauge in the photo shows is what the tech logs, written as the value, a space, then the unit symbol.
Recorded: 0.35 bar
